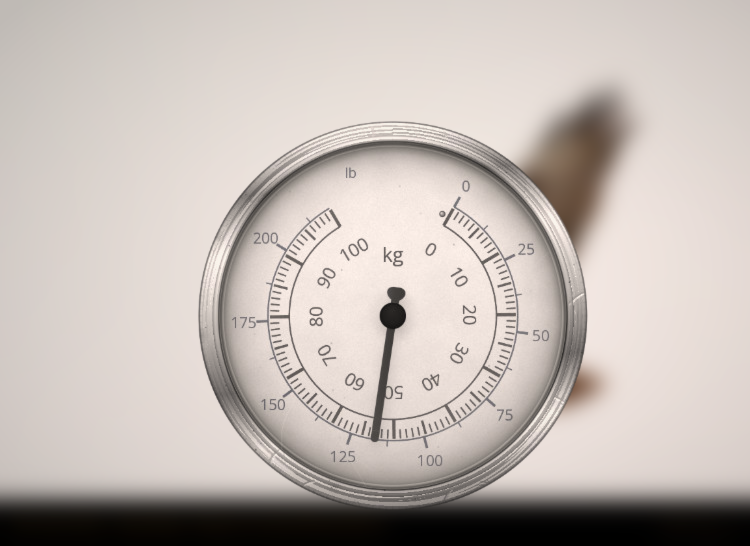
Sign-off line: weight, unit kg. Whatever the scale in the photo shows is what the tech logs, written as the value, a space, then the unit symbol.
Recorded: 53 kg
